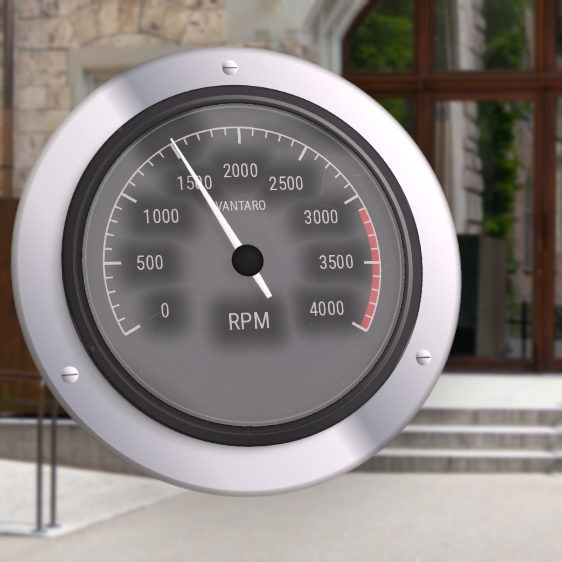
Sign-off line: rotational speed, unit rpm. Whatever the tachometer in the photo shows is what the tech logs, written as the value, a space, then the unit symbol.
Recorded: 1500 rpm
